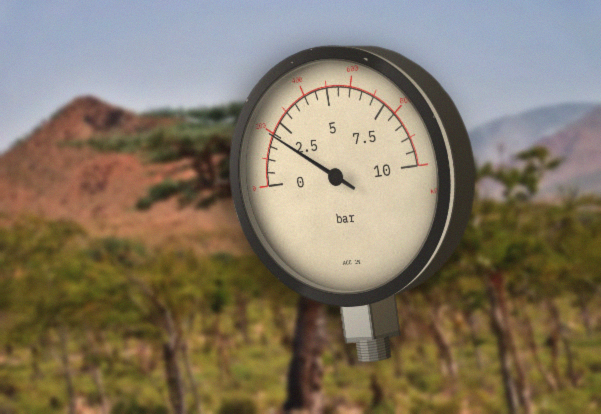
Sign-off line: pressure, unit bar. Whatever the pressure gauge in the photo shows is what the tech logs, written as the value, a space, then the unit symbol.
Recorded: 2 bar
